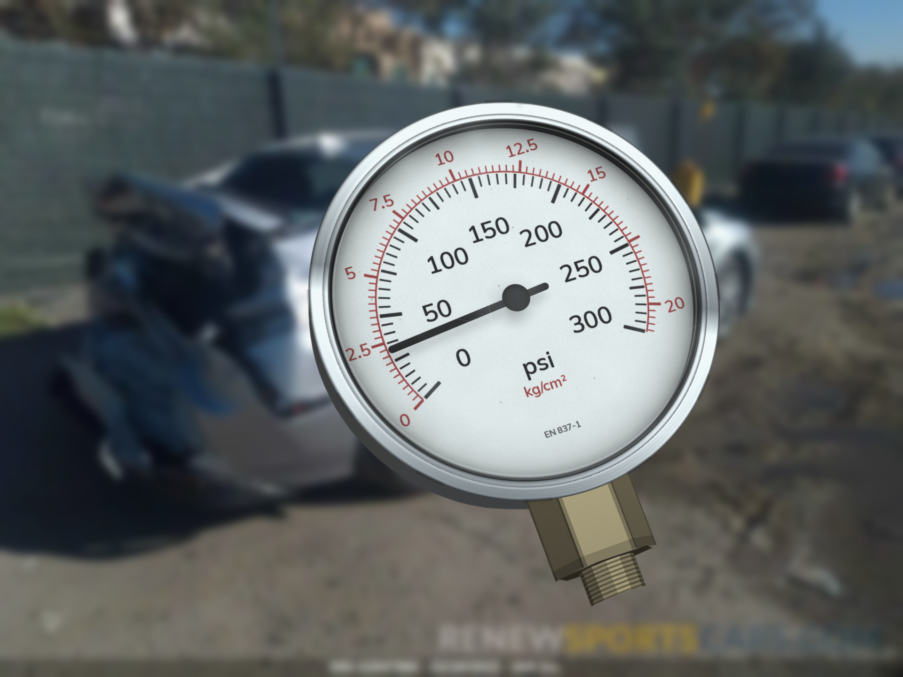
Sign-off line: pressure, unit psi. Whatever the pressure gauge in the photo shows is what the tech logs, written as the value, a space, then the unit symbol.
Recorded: 30 psi
